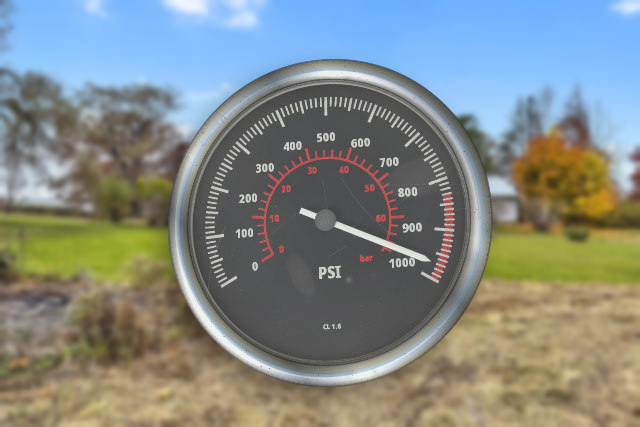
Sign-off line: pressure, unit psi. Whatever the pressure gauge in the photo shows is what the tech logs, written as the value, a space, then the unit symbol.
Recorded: 970 psi
